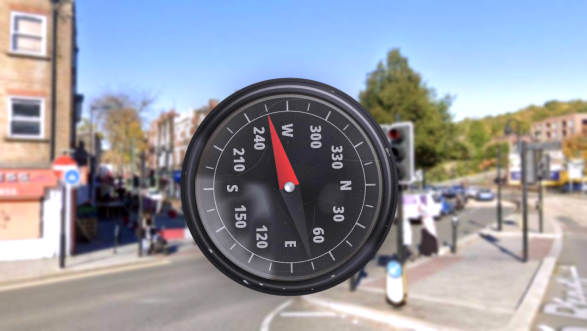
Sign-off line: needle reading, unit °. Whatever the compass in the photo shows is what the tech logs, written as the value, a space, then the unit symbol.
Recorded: 255 °
